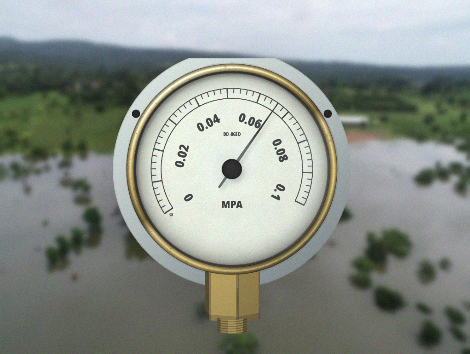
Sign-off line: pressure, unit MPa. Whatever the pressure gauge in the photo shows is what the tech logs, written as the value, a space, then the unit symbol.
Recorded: 0.066 MPa
